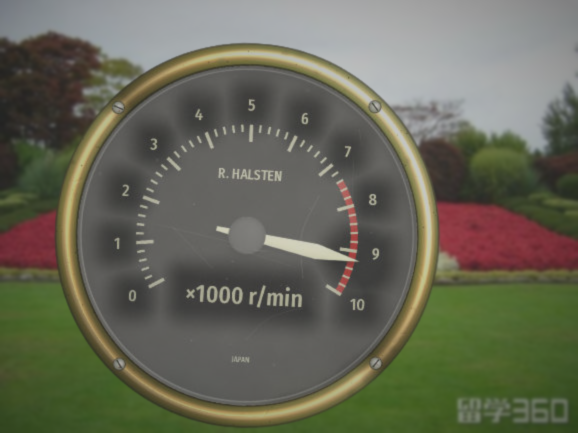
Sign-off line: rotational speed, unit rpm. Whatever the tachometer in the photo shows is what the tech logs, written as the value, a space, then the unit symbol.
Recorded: 9200 rpm
